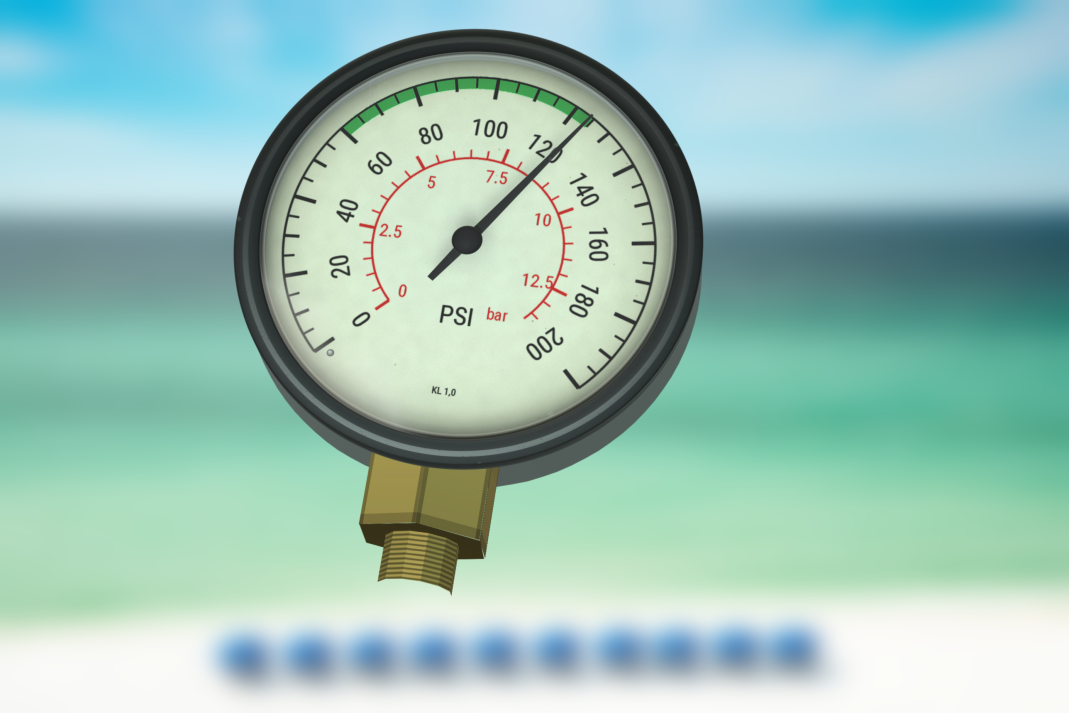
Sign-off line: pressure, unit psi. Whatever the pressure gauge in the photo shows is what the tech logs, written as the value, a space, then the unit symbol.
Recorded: 125 psi
